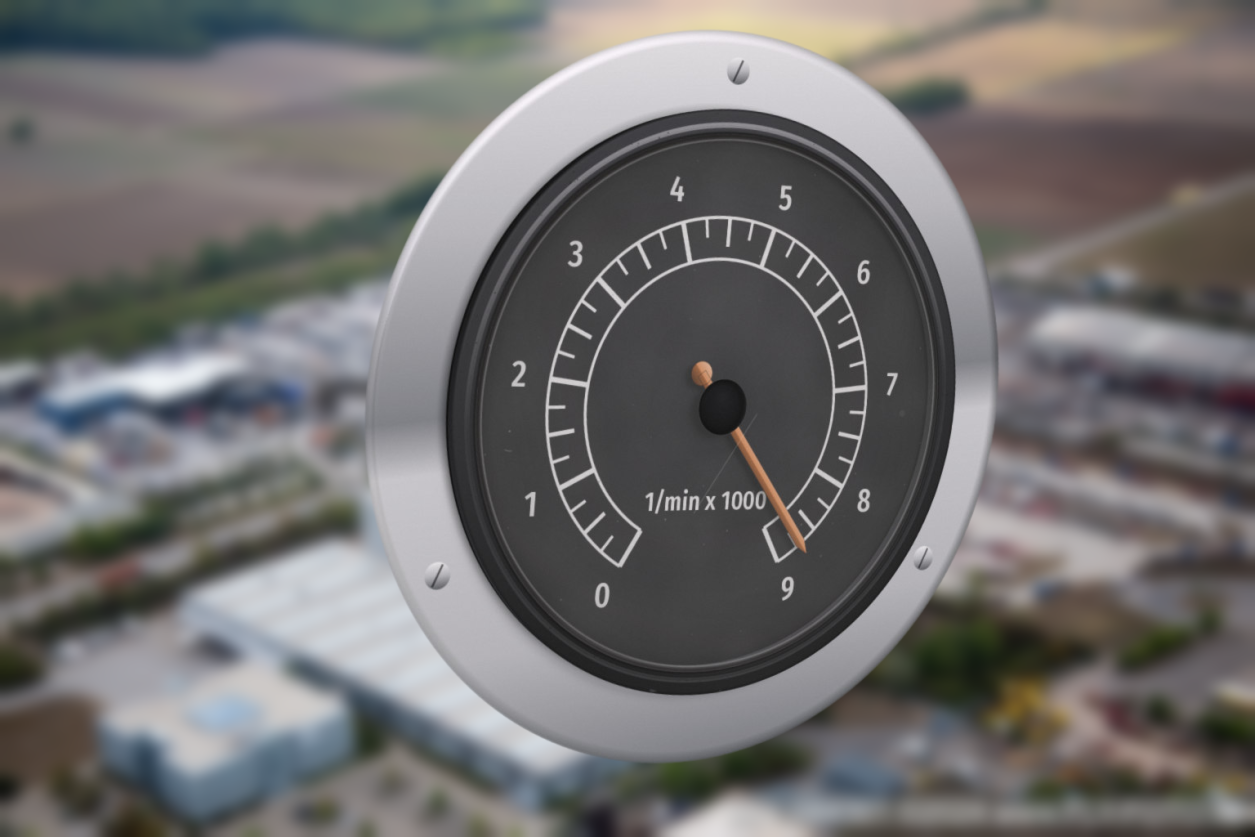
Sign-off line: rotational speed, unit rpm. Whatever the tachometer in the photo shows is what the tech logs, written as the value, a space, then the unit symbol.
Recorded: 8750 rpm
